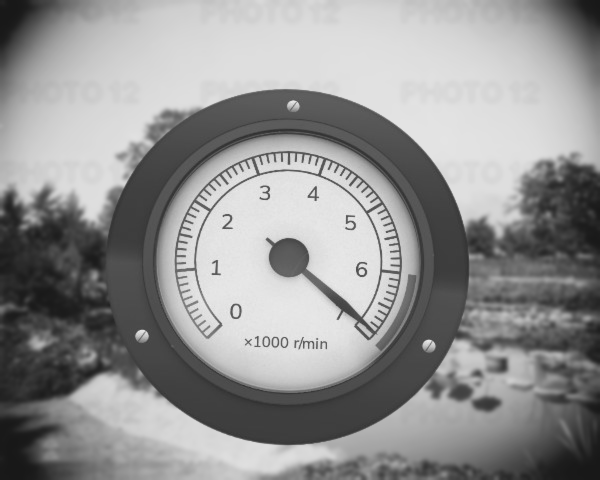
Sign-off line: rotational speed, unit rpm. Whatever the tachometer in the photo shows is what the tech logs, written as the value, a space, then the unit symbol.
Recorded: 6900 rpm
